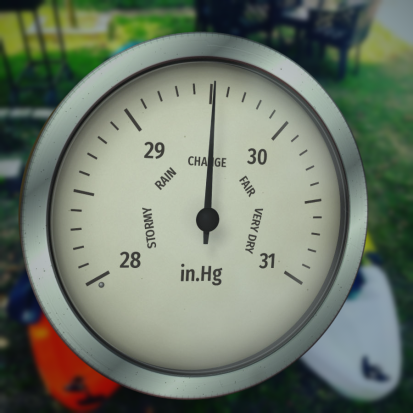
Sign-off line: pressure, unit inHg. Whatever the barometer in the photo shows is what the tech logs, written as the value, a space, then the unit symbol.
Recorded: 29.5 inHg
